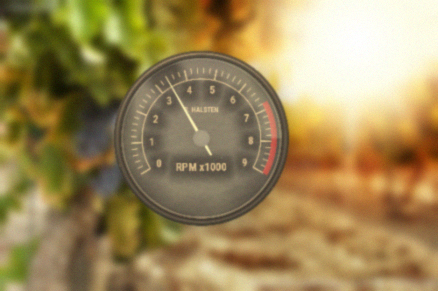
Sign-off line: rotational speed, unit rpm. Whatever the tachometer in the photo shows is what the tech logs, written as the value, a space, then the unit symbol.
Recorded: 3400 rpm
